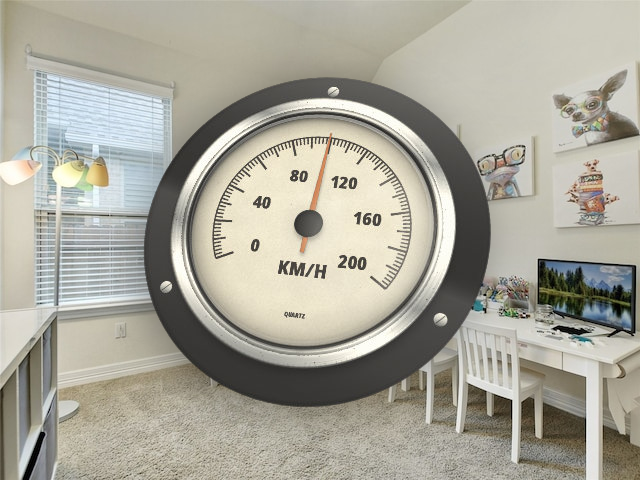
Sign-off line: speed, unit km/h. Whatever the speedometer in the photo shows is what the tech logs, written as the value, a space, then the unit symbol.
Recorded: 100 km/h
